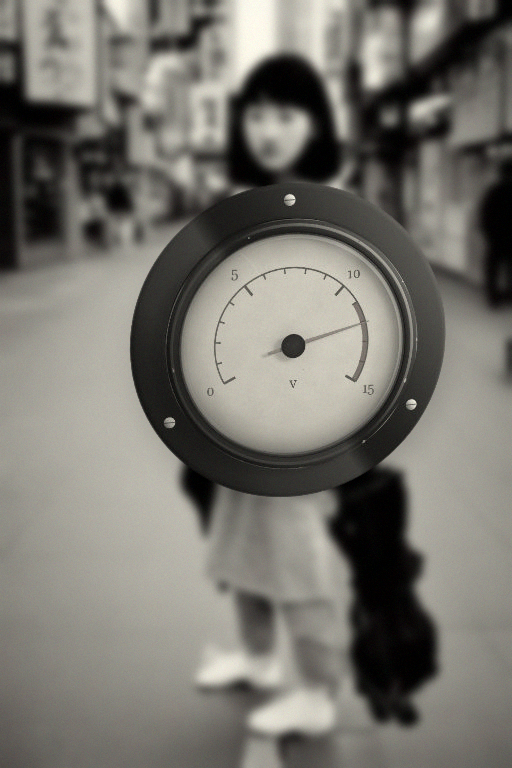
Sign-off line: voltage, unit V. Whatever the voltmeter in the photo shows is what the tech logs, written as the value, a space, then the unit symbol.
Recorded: 12 V
